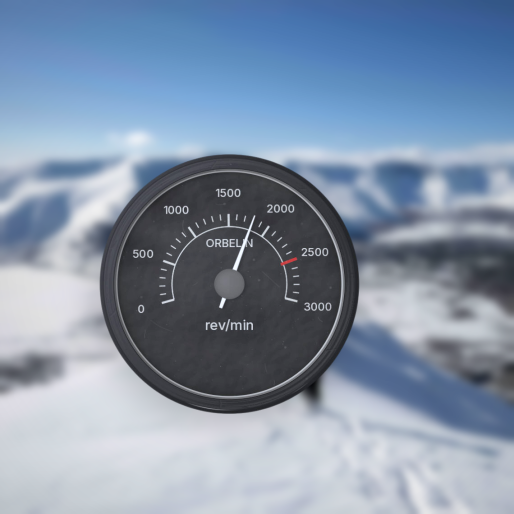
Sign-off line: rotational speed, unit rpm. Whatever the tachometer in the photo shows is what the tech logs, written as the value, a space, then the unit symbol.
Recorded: 1800 rpm
